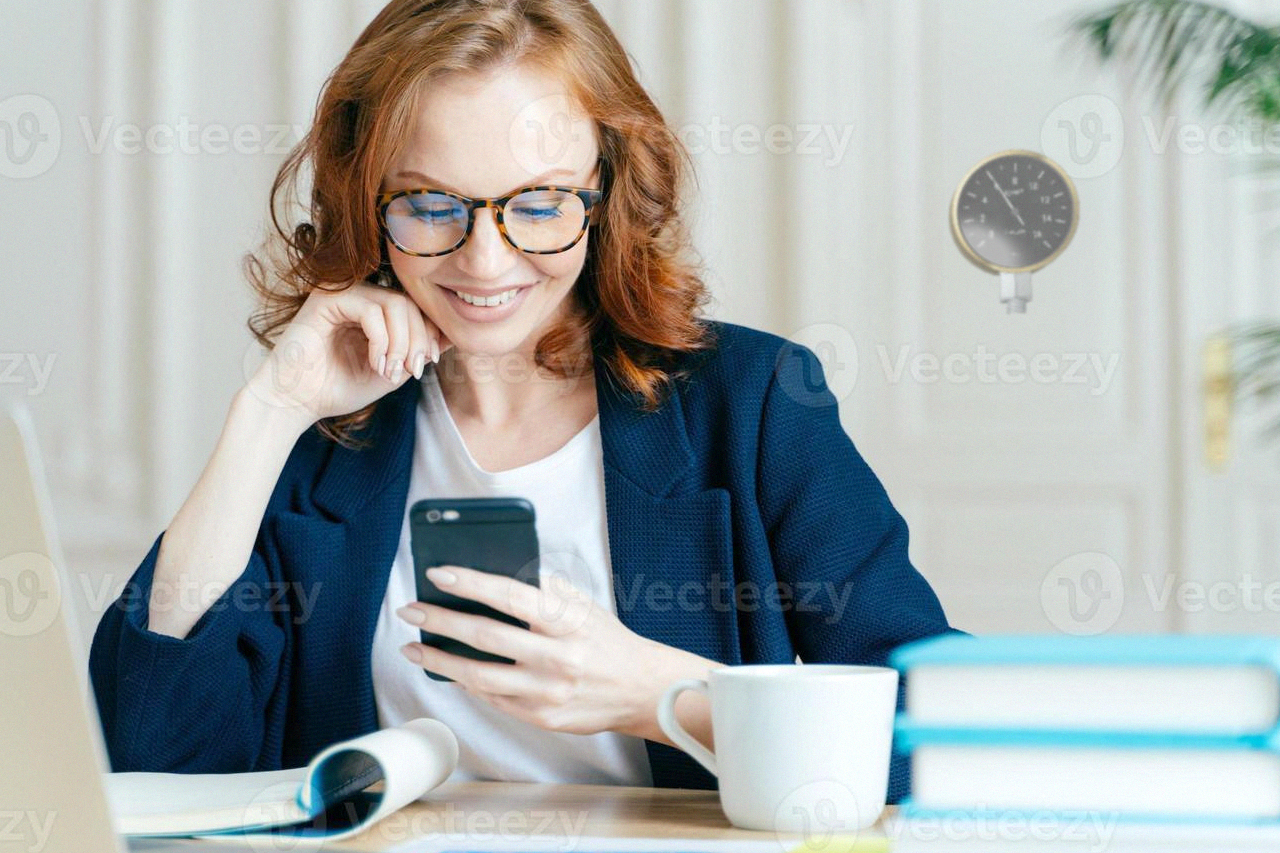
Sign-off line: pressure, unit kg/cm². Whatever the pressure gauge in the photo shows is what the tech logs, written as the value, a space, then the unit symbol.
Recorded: 6 kg/cm²
